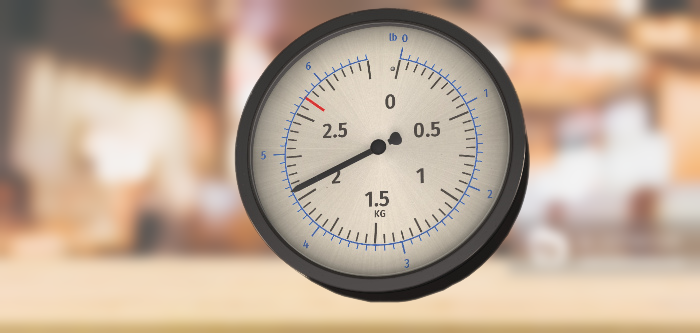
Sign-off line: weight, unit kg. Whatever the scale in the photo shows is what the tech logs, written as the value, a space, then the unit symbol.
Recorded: 2.05 kg
